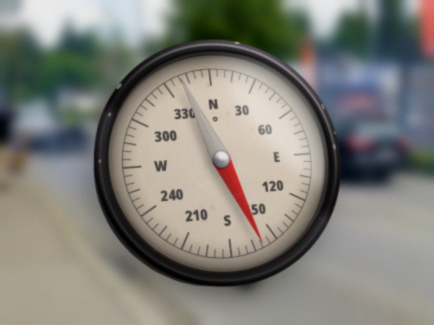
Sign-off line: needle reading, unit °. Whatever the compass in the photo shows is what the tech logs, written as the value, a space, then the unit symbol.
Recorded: 160 °
